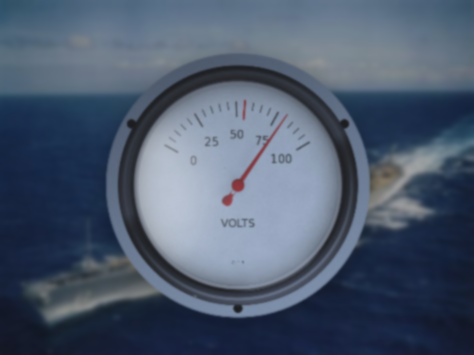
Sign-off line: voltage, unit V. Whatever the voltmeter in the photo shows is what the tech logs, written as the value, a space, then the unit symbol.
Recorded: 80 V
